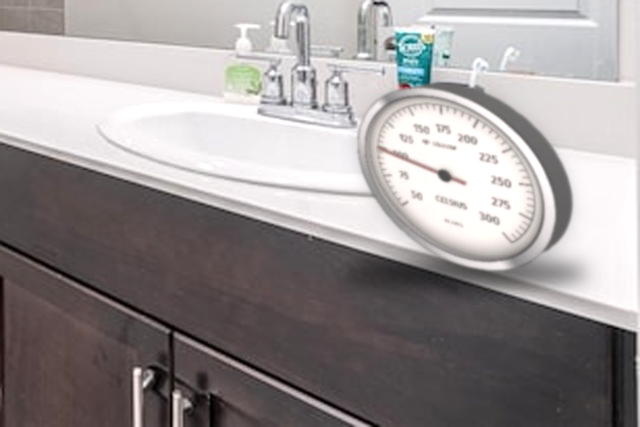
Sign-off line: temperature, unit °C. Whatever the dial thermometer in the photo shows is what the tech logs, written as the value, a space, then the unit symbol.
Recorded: 100 °C
